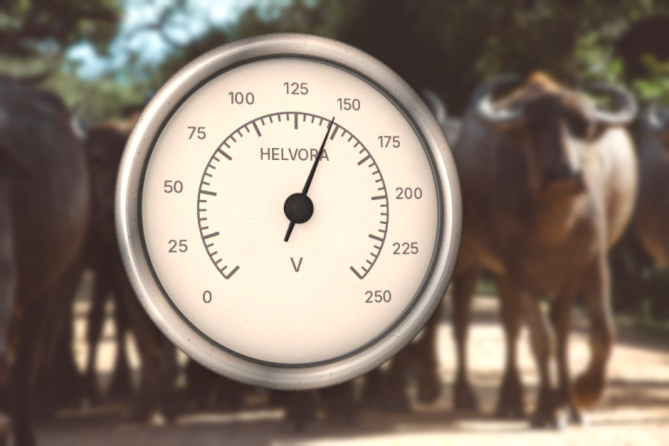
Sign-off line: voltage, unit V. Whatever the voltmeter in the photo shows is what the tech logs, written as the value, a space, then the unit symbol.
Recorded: 145 V
